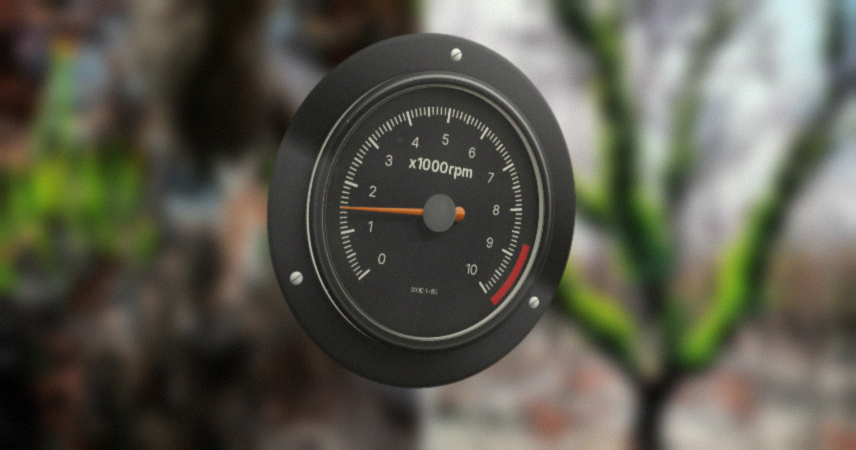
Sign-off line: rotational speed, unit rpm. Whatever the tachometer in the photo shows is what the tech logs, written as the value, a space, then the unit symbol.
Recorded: 1500 rpm
